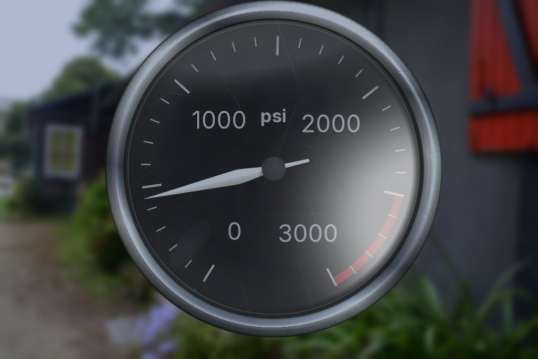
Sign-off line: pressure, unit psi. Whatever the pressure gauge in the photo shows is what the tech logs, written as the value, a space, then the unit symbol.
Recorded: 450 psi
